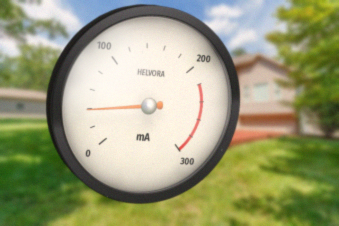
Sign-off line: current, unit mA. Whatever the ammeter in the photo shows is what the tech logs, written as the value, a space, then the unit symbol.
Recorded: 40 mA
